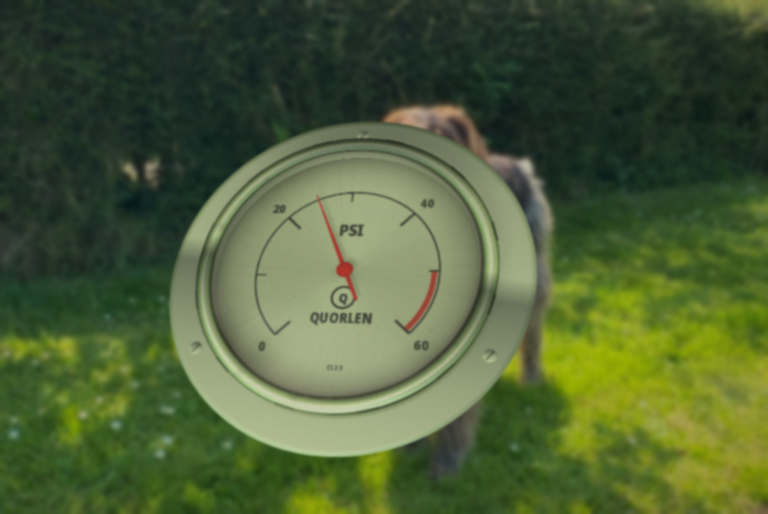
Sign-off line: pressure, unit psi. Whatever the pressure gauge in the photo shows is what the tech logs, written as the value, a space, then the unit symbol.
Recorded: 25 psi
